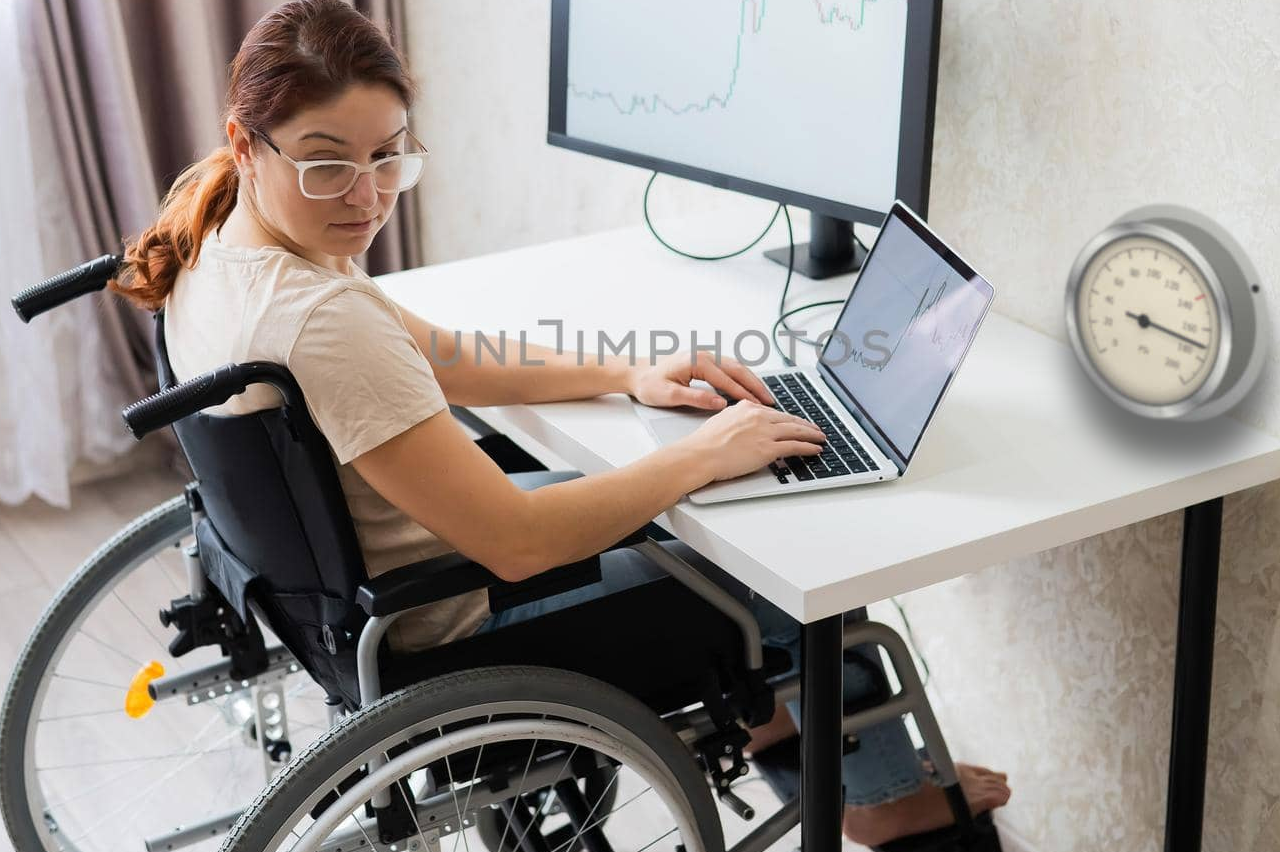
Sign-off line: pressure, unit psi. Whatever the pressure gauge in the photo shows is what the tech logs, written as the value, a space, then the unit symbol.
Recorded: 170 psi
